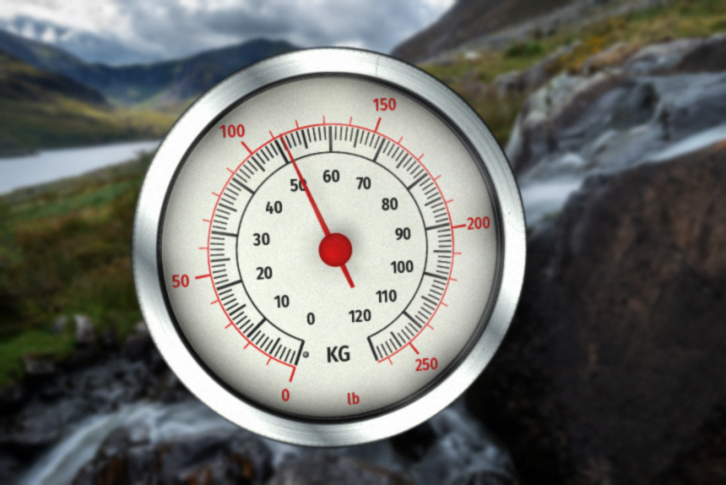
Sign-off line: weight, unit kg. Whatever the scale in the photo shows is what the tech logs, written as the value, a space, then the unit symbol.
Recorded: 51 kg
